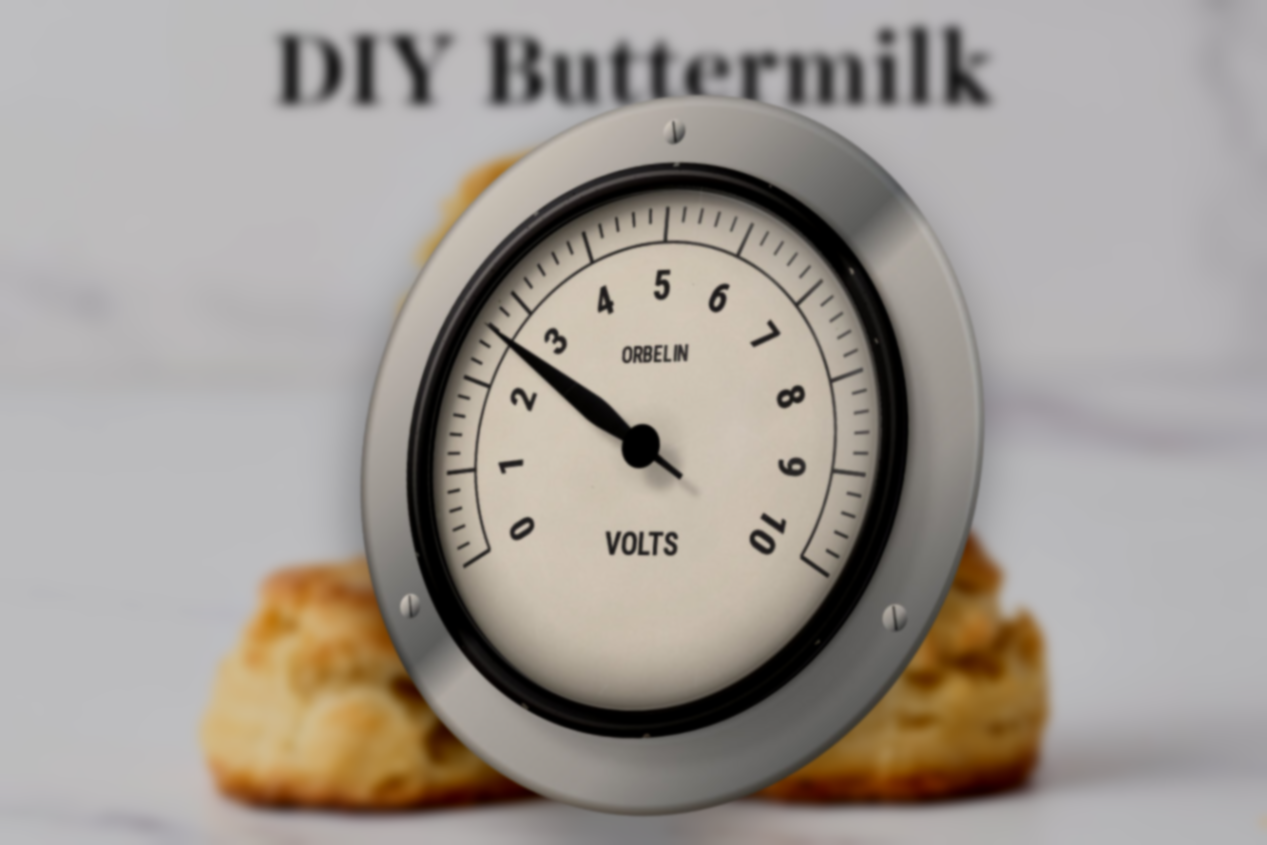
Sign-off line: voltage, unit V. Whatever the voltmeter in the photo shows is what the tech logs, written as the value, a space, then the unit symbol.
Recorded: 2.6 V
